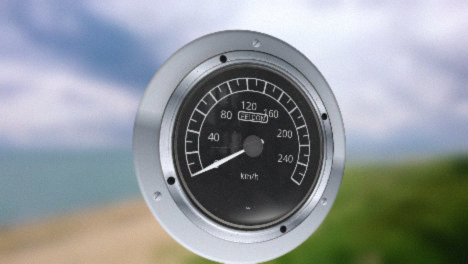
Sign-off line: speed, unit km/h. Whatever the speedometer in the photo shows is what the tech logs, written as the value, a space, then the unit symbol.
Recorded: 0 km/h
